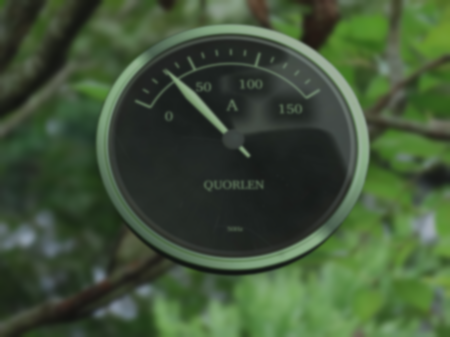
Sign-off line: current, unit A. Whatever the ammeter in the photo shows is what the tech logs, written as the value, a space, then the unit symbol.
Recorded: 30 A
